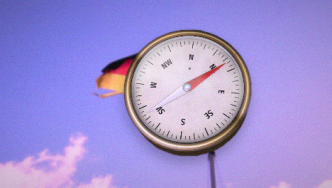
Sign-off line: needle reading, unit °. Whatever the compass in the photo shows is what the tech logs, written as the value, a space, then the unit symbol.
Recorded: 50 °
